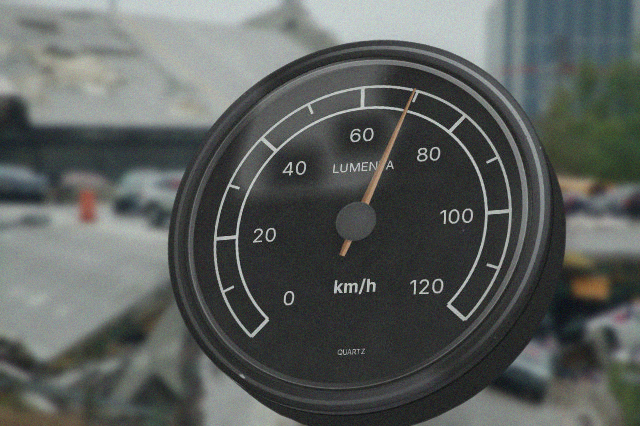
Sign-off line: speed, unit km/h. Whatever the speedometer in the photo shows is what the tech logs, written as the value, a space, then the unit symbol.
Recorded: 70 km/h
